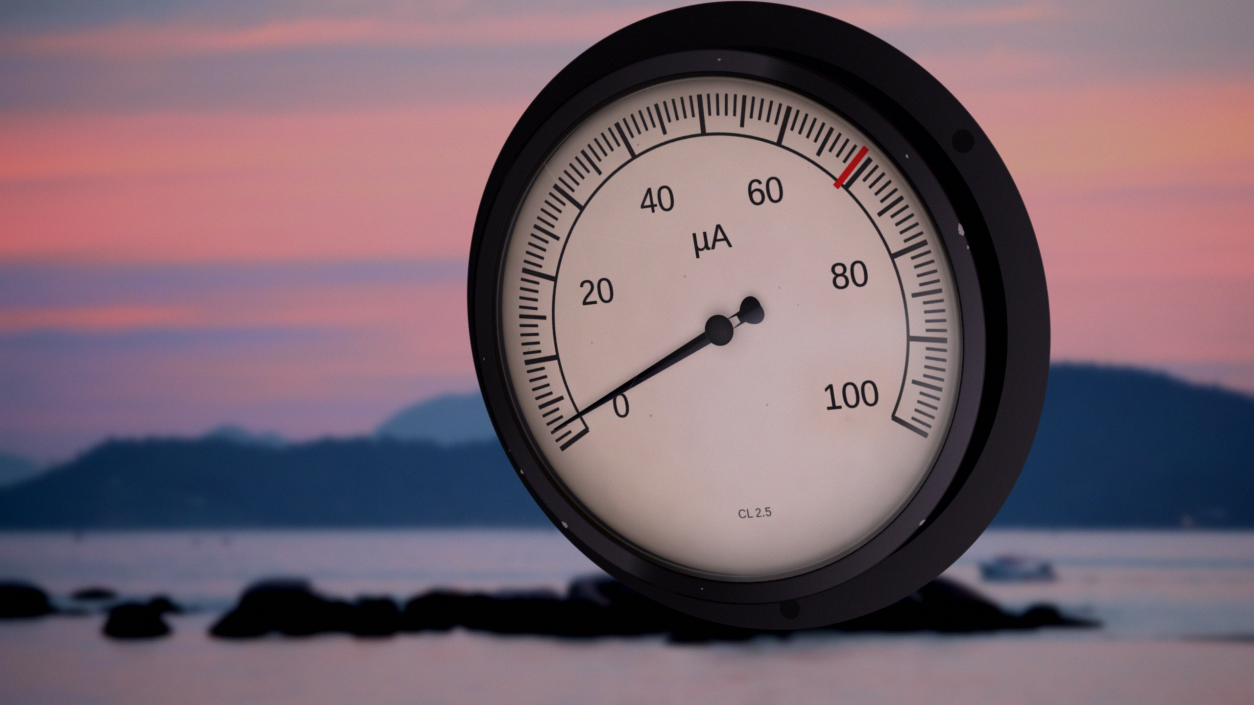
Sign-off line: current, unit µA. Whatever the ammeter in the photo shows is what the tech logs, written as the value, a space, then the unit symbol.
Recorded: 2 µA
